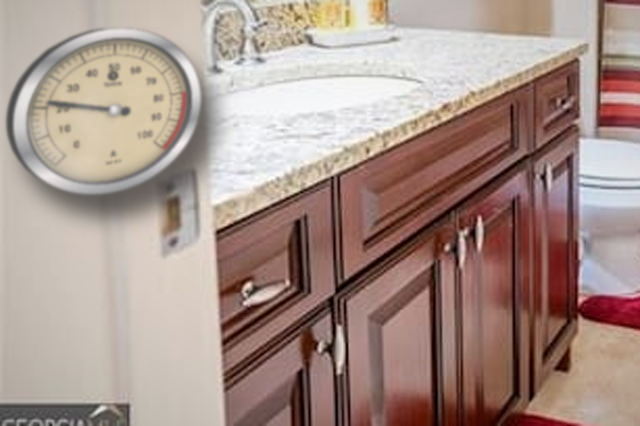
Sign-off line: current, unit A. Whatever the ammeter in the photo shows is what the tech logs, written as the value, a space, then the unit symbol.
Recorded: 22 A
